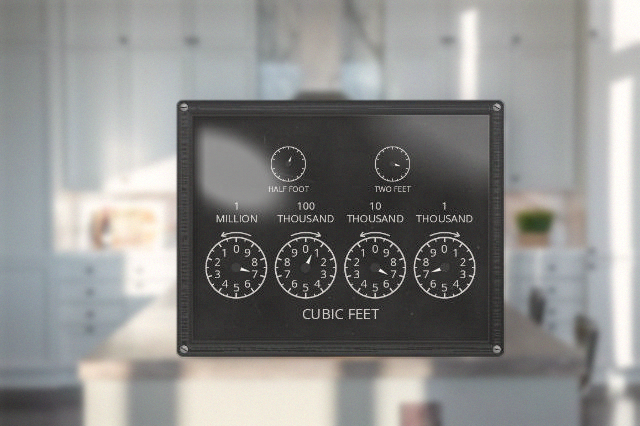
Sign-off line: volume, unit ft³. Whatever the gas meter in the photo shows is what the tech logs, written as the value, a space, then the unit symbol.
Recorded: 706700 ft³
